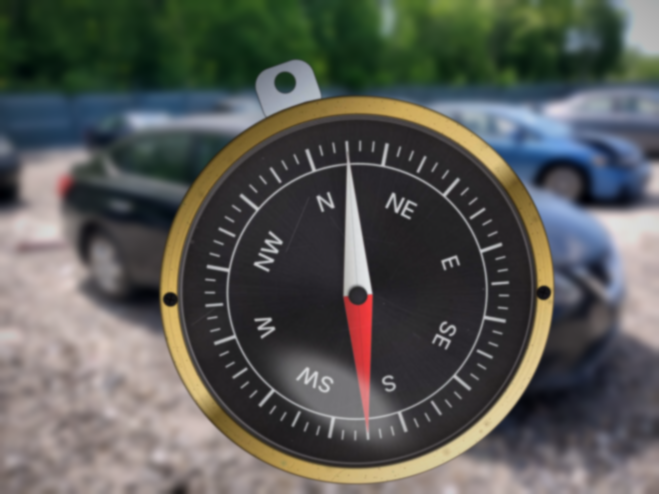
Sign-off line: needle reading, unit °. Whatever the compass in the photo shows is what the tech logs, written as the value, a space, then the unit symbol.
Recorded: 195 °
